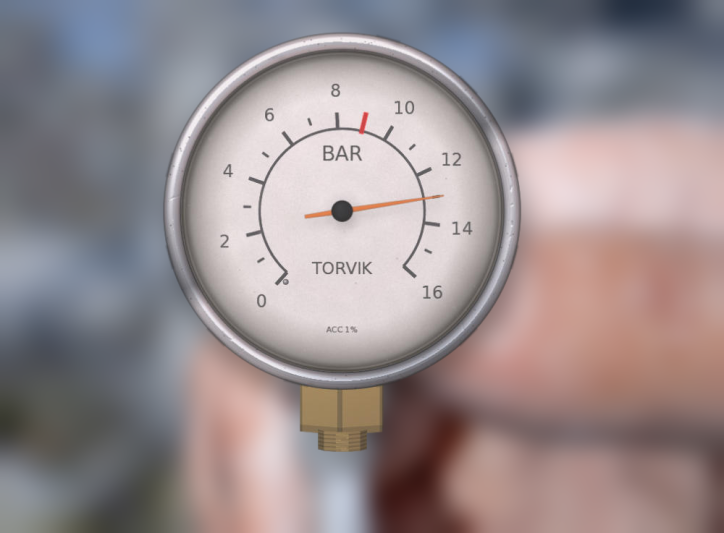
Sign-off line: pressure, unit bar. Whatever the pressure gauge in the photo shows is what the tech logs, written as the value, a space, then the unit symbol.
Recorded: 13 bar
